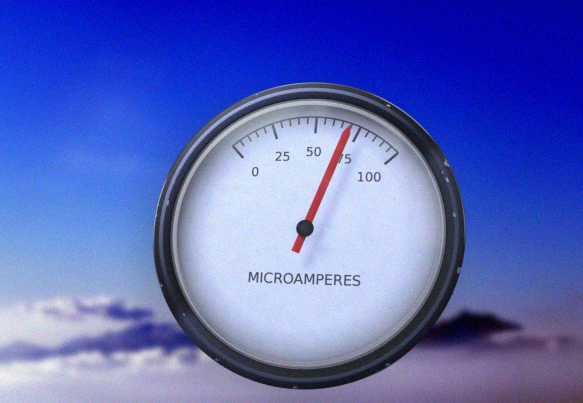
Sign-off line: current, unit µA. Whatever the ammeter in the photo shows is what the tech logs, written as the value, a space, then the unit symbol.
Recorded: 70 µA
